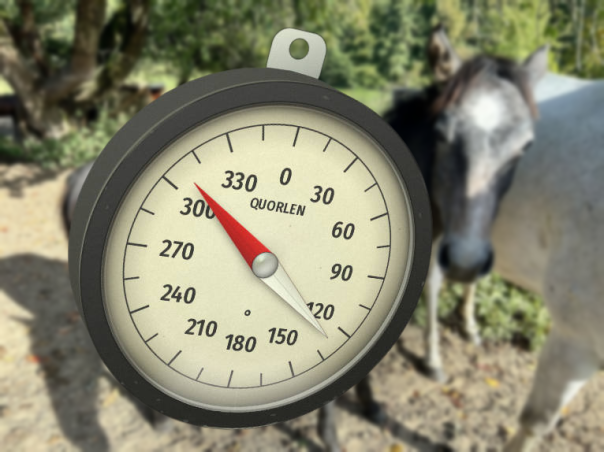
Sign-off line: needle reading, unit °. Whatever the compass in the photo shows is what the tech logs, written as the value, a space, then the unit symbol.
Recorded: 307.5 °
